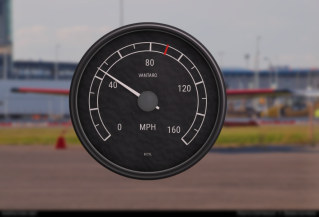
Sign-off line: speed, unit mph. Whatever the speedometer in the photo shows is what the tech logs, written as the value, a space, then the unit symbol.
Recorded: 45 mph
